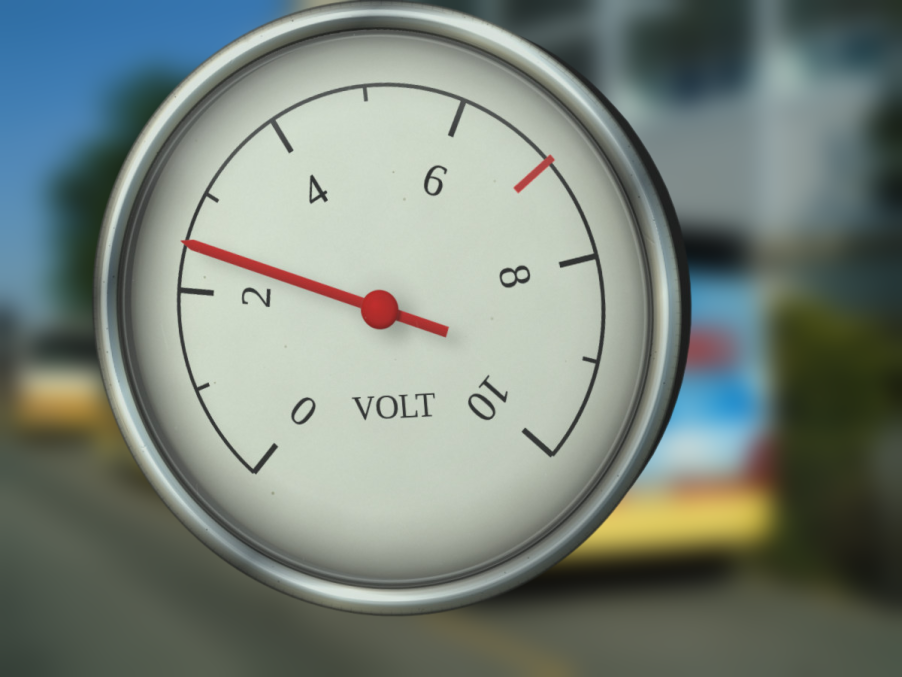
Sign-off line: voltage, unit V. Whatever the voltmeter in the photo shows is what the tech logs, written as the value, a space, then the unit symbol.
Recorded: 2.5 V
